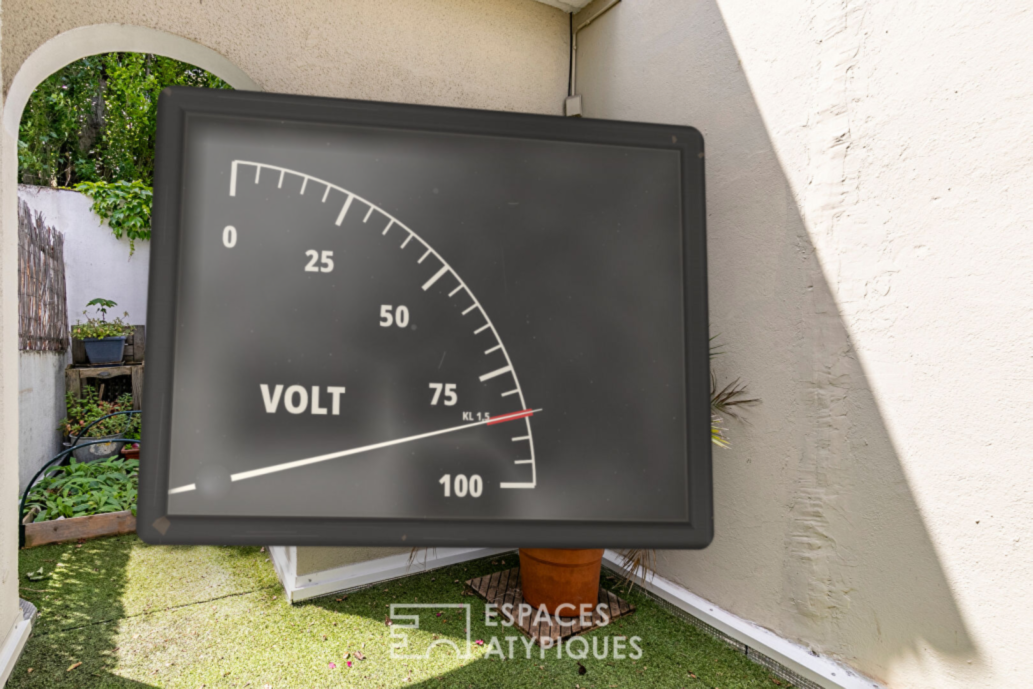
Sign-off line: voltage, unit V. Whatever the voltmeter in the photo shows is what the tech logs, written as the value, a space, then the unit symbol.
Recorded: 85 V
